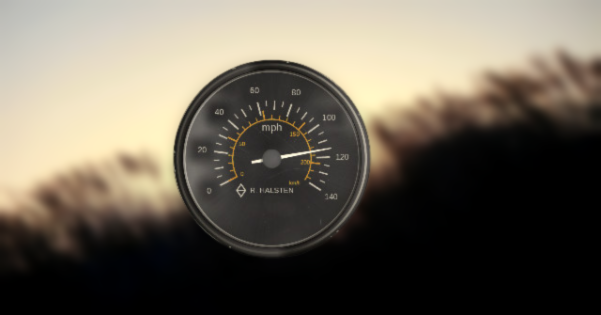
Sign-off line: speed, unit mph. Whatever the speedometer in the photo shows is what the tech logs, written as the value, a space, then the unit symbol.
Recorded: 115 mph
